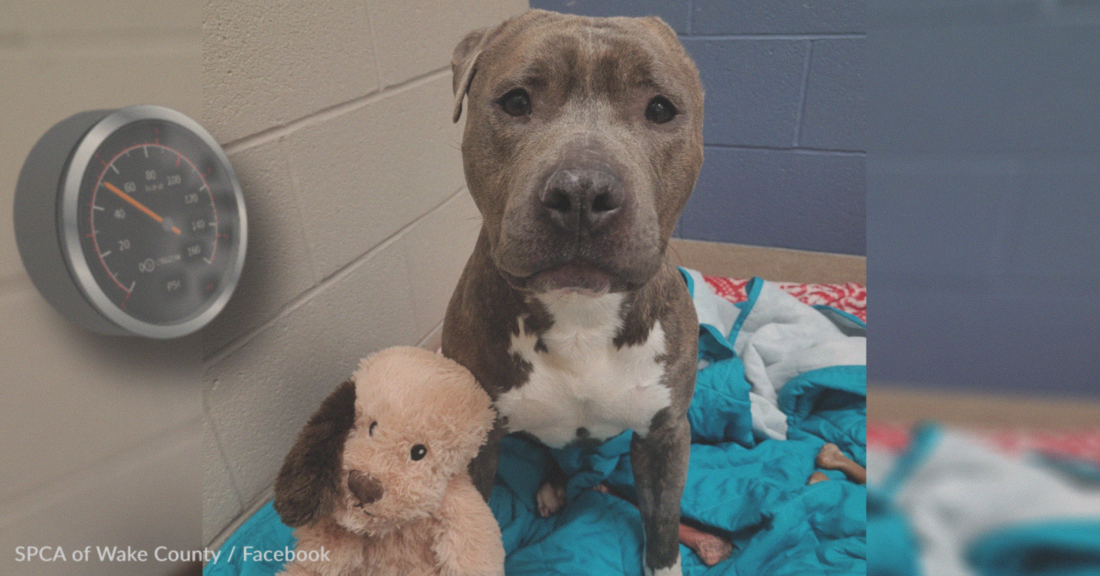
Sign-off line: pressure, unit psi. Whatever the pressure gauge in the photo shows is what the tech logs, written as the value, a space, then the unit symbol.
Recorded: 50 psi
